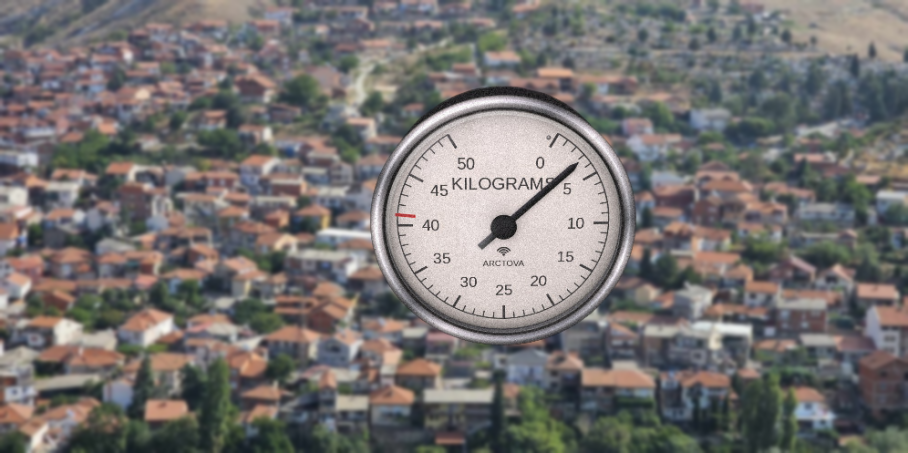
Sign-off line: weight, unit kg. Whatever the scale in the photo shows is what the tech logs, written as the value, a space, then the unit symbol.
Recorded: 3 kg
